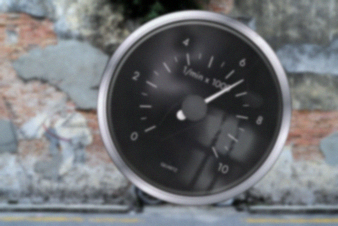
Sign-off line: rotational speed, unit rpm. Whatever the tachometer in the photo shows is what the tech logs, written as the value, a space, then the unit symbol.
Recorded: 6500 rpm
